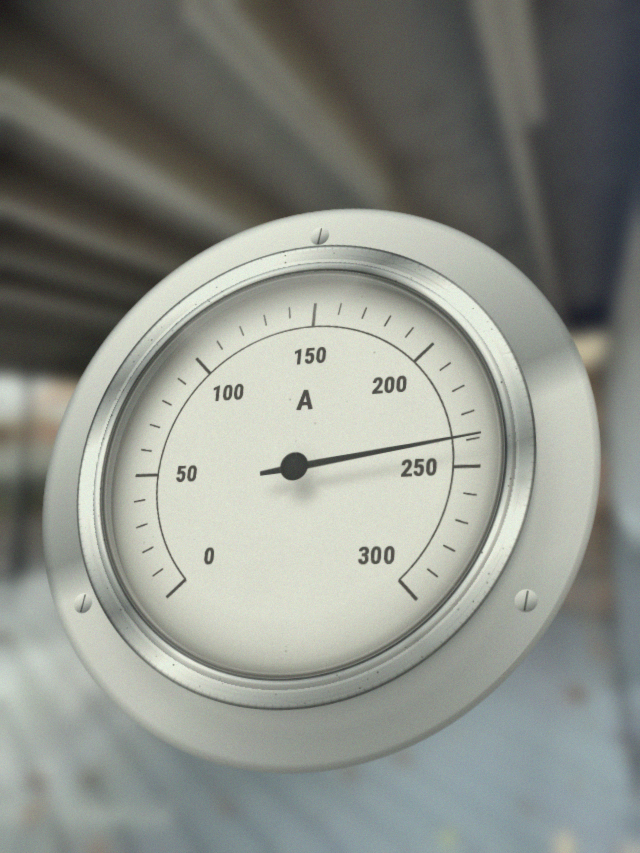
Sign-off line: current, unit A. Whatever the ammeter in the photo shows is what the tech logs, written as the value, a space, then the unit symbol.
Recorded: 240 A
